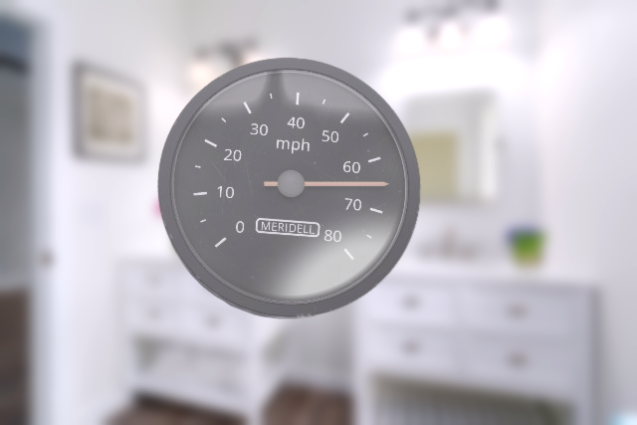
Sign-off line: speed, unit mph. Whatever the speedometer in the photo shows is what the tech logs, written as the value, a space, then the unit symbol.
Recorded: 65 mph
